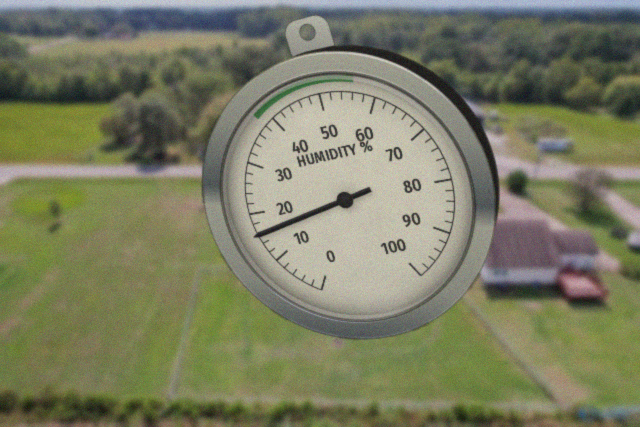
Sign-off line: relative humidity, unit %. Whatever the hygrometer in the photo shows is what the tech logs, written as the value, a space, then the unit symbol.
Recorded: 16 %
